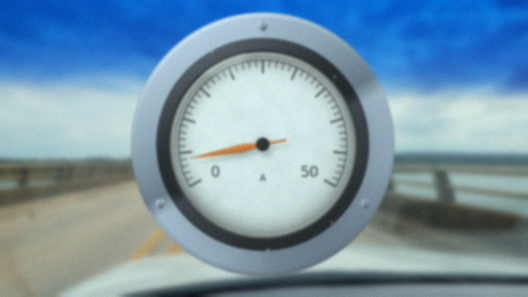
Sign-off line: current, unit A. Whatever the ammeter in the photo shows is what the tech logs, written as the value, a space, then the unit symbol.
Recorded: 4 A
